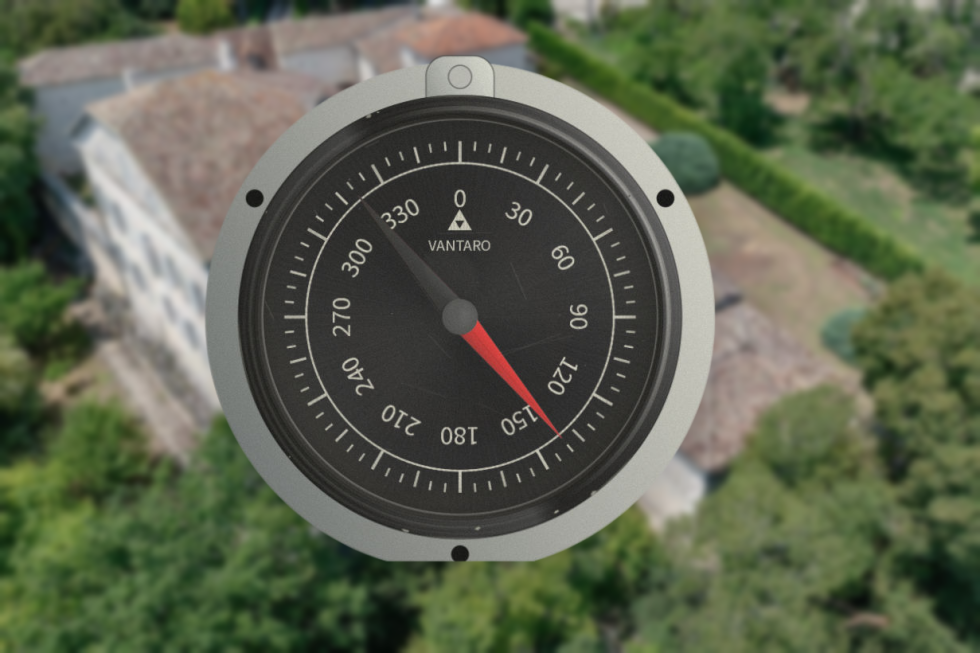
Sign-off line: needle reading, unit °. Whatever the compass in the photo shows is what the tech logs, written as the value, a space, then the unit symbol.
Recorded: 140 °
